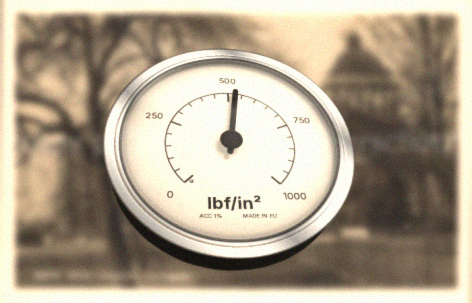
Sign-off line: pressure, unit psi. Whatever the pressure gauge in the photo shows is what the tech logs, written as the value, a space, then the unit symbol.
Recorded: 525 psi
